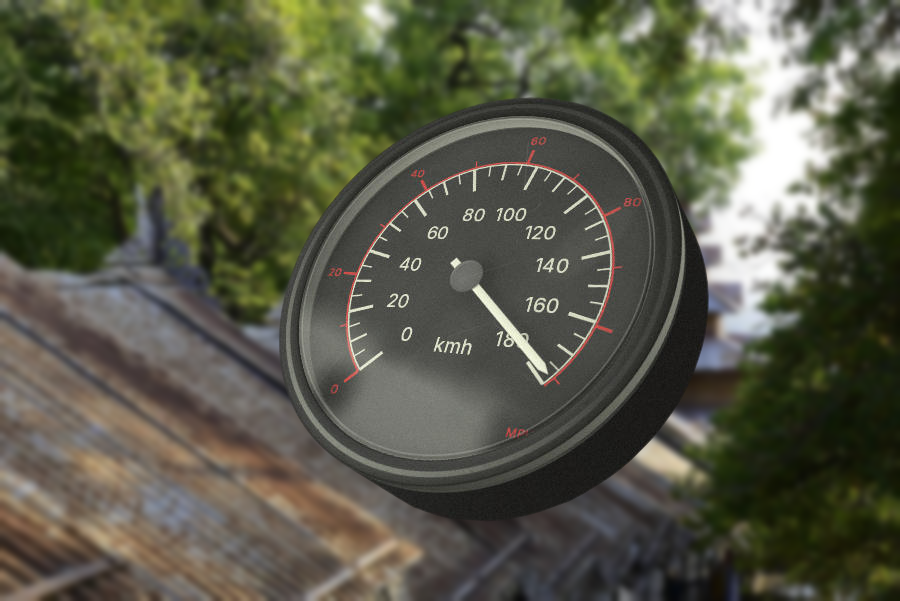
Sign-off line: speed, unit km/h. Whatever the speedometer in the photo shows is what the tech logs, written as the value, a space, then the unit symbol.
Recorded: 177.5 km/h
